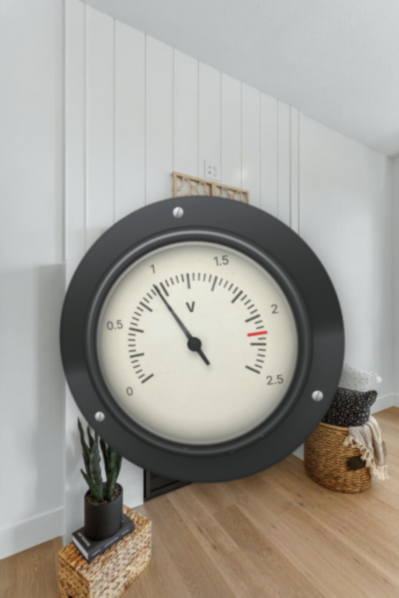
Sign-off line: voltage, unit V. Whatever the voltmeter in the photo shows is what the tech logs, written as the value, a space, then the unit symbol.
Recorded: 0.95 V
